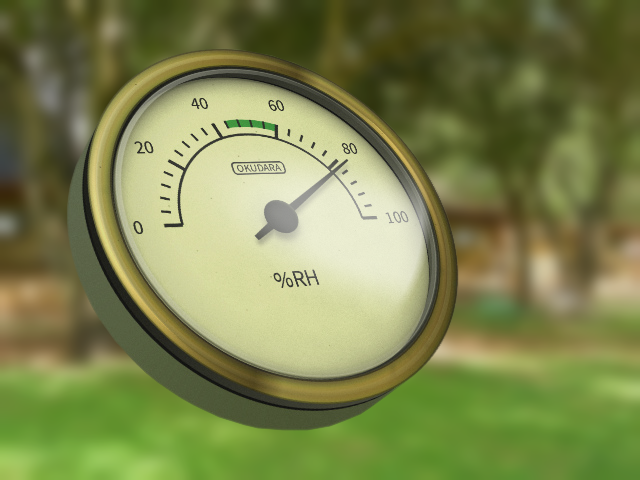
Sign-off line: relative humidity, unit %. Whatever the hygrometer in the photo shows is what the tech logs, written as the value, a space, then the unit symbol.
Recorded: 82 %
